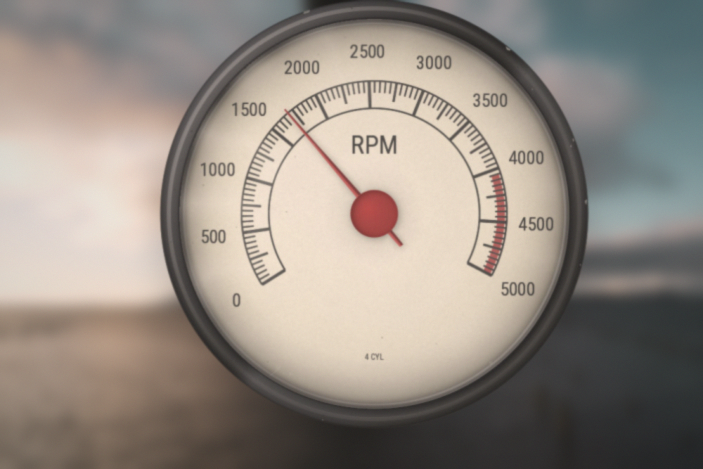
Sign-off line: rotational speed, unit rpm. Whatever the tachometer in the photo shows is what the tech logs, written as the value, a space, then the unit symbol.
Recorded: 1700 rpm
